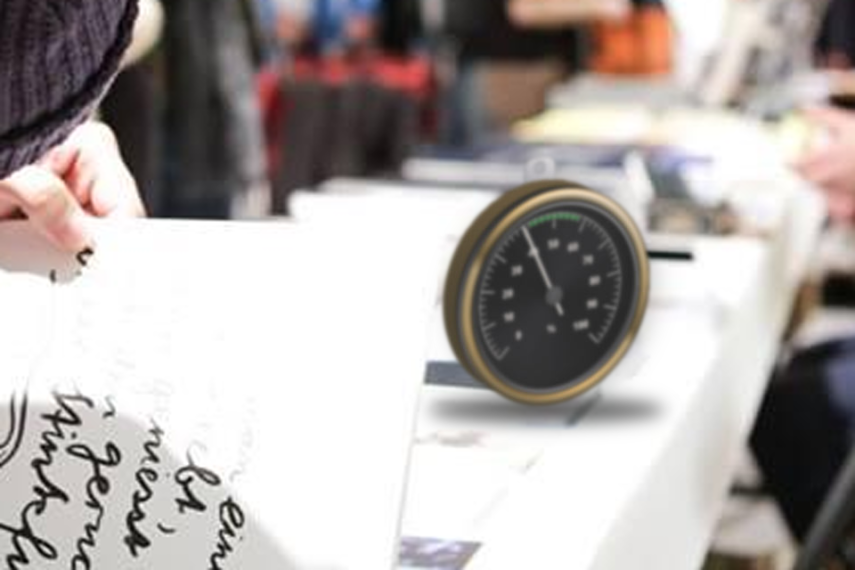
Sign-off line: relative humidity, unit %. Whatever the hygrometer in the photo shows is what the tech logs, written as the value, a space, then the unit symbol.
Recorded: 40 %
